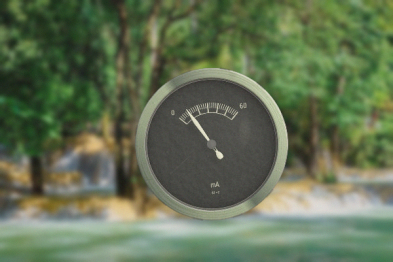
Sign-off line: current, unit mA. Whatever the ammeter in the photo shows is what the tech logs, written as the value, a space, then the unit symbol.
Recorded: 10 mA
